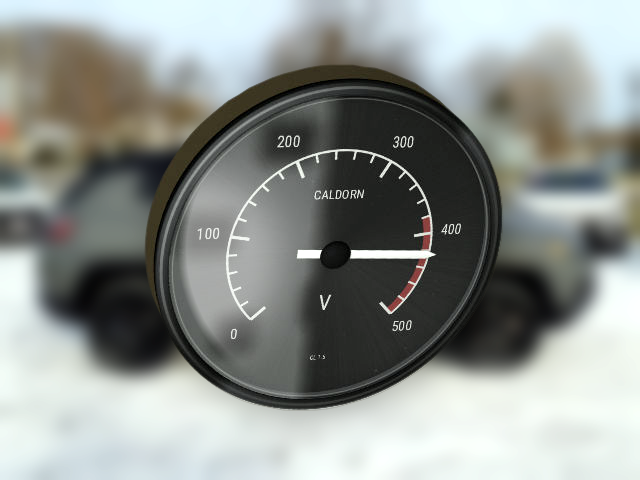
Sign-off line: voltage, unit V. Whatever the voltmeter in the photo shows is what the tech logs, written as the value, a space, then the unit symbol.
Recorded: 420 V
